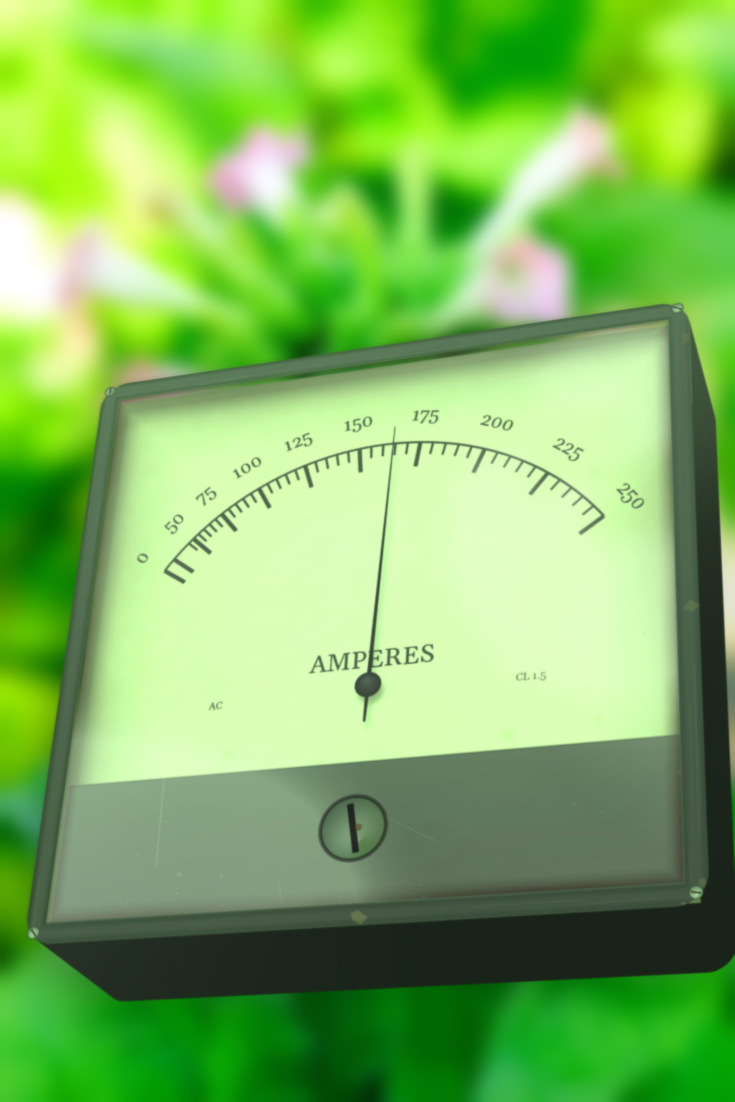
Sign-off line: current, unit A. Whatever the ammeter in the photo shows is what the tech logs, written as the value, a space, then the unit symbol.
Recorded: 165 A
